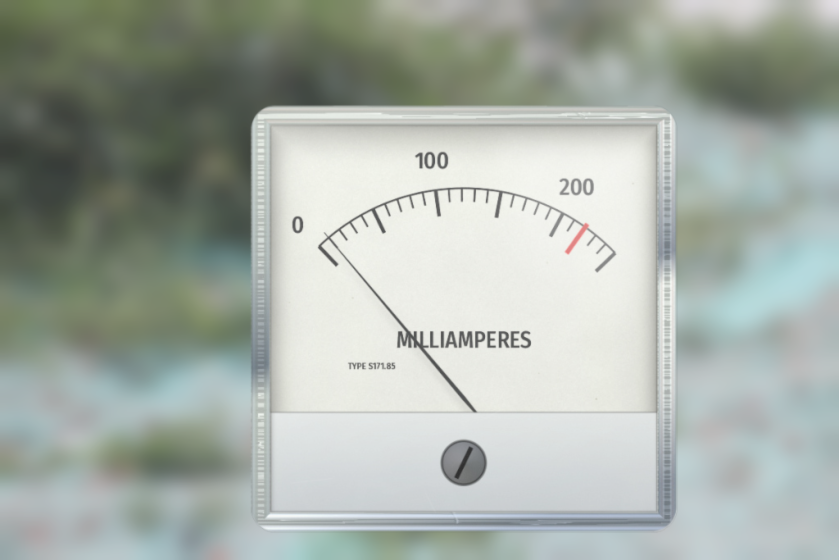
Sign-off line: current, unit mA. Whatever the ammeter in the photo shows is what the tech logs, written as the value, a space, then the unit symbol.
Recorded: 10 mA
